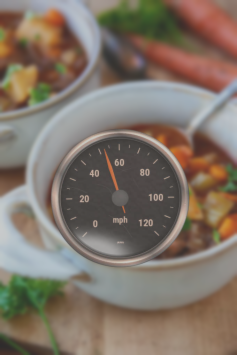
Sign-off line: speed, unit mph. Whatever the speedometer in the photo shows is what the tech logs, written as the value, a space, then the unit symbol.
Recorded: 52.5 mph
